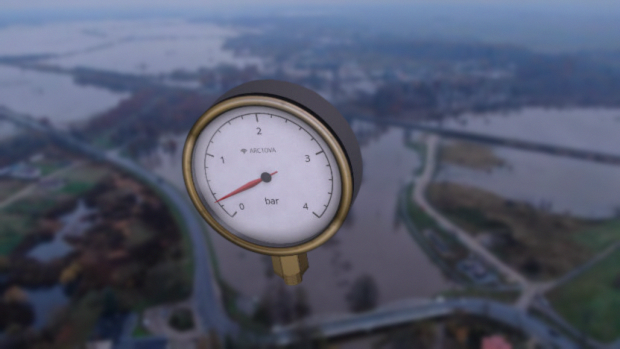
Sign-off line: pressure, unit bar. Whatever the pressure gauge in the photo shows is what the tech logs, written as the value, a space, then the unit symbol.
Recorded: 0.3 bar
